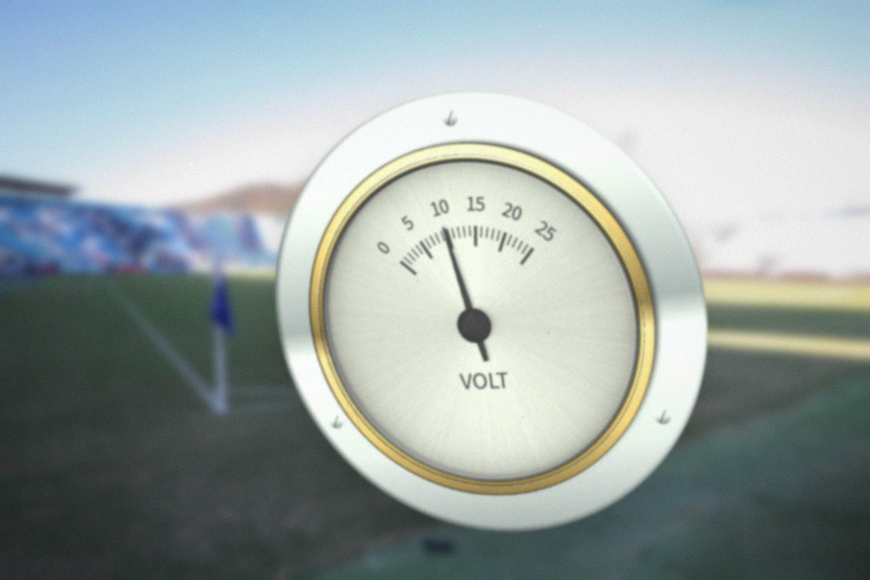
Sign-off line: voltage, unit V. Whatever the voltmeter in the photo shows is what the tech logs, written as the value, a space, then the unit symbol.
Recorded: 10 V
